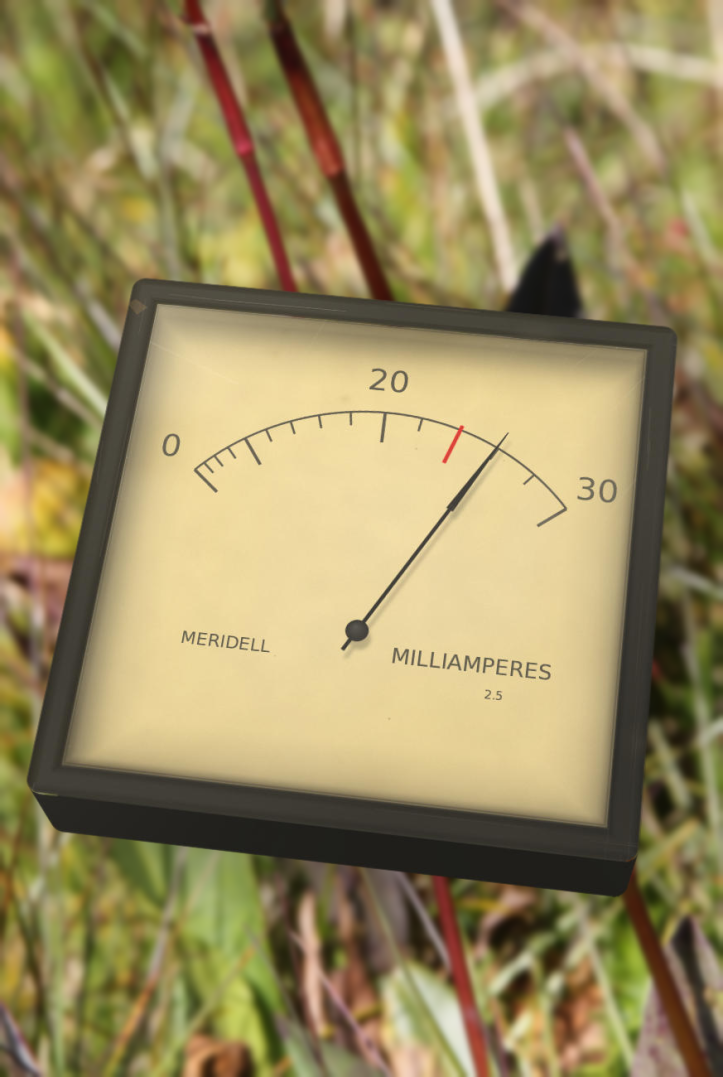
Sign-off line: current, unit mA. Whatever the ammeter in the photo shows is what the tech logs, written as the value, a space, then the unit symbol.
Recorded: 26 mA
